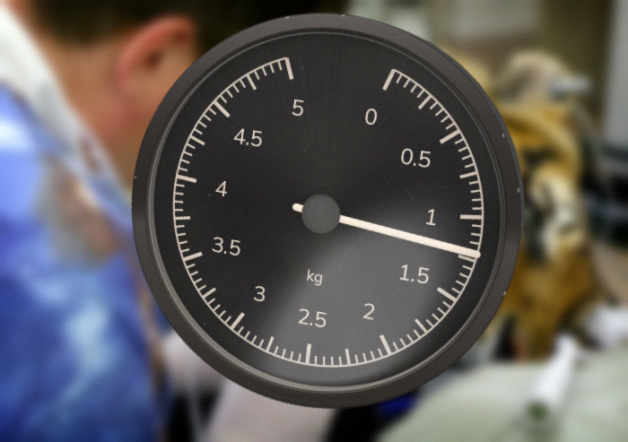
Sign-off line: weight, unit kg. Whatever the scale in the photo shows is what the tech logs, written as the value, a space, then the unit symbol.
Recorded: 1.2 kg
